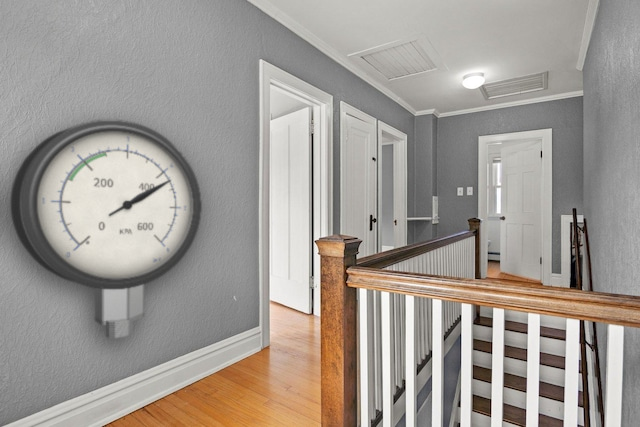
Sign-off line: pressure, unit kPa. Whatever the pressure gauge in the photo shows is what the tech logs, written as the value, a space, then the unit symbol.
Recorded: 425 kPa
